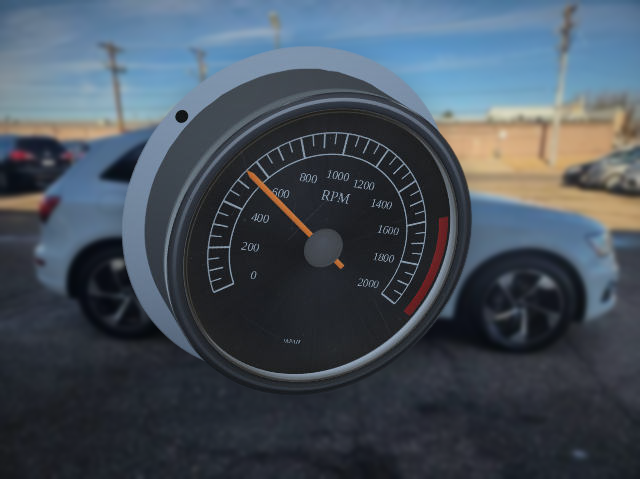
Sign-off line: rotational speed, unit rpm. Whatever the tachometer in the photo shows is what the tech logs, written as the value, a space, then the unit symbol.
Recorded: 550 rpm
